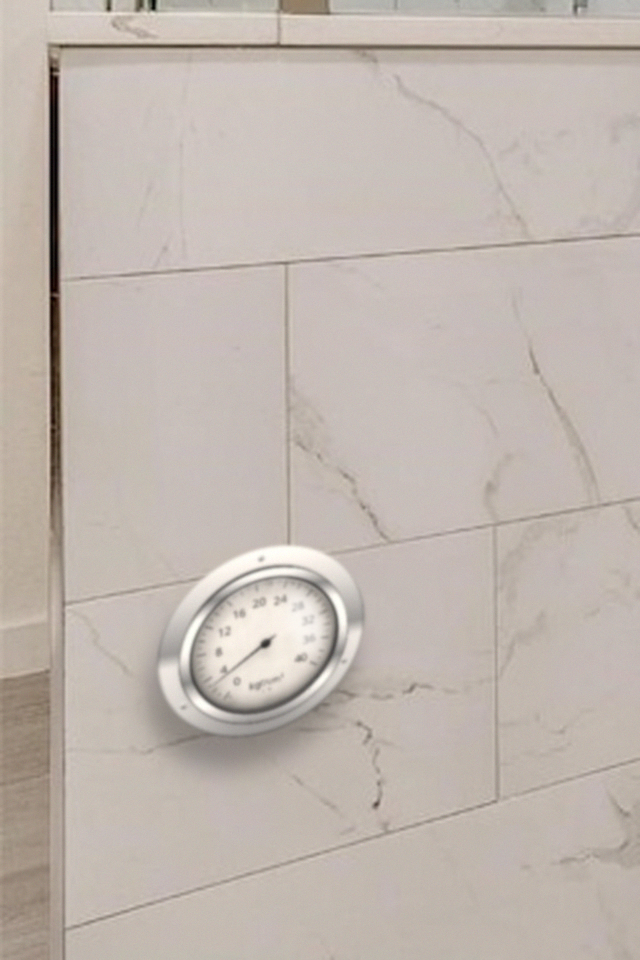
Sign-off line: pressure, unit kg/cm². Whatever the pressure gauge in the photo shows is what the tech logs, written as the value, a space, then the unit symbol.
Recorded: 3 kg/cm²
